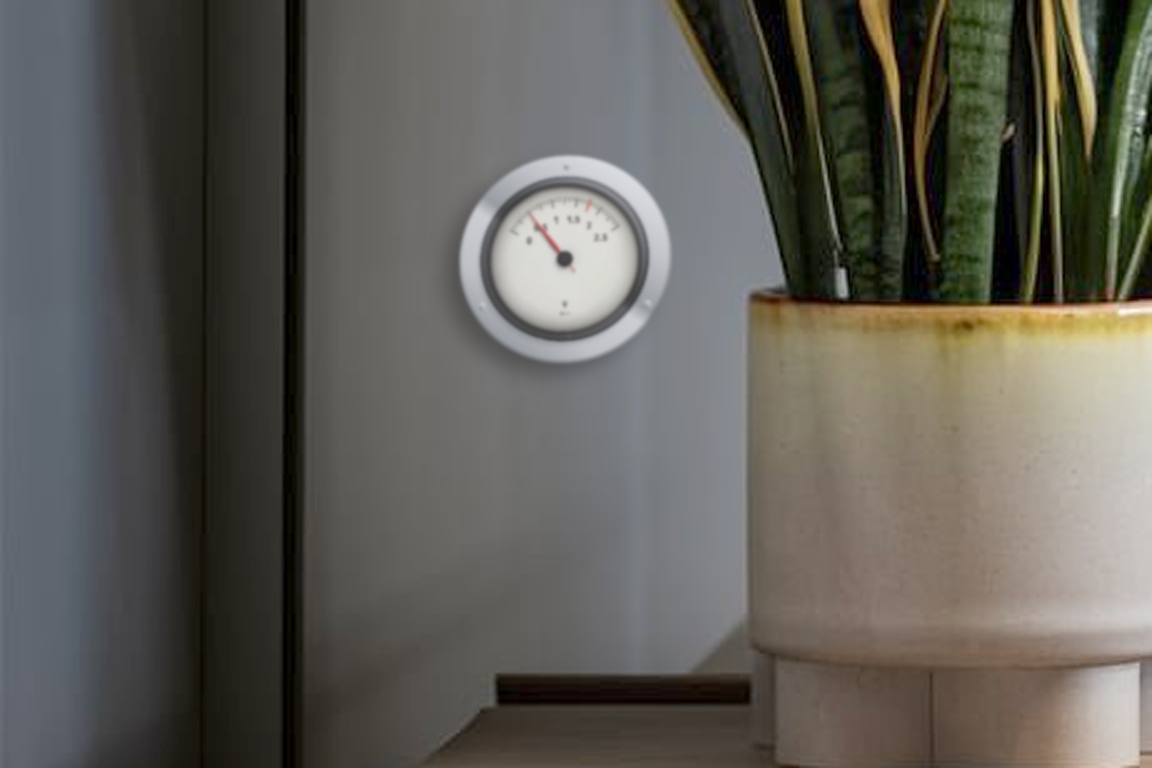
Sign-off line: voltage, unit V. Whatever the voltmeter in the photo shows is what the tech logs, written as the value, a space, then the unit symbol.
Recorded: 0.5 V
